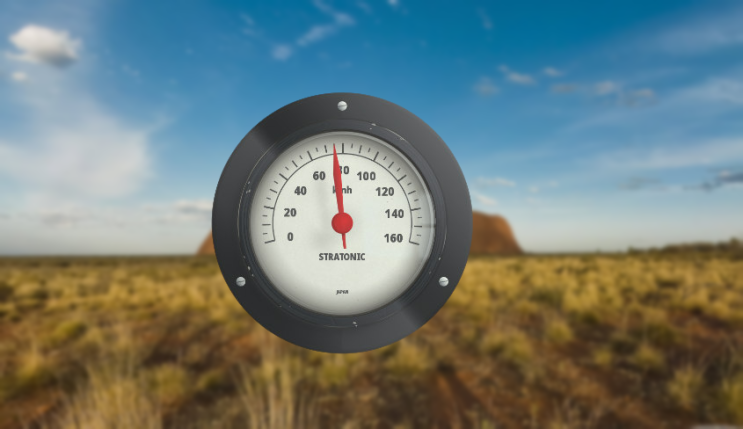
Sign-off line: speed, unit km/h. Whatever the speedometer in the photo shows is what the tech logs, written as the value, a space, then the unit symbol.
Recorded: 75 km/h
